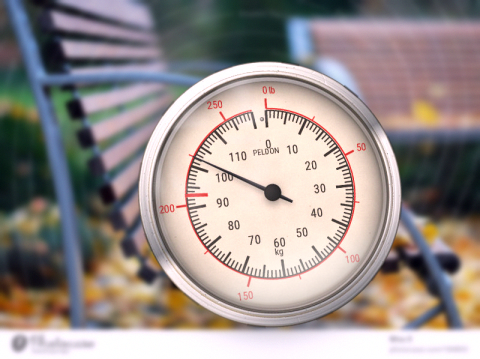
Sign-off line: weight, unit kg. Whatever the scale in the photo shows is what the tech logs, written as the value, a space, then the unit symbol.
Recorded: 102 kg
